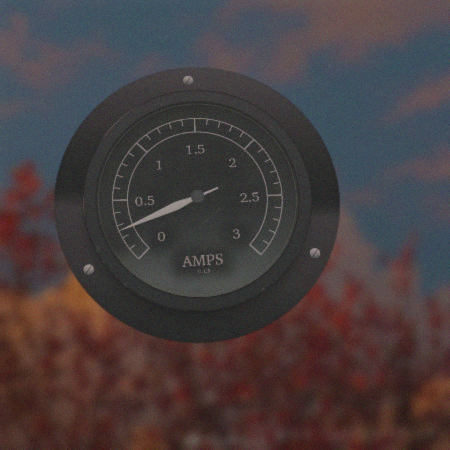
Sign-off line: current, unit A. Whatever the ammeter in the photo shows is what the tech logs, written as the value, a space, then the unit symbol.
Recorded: 0.25 A
